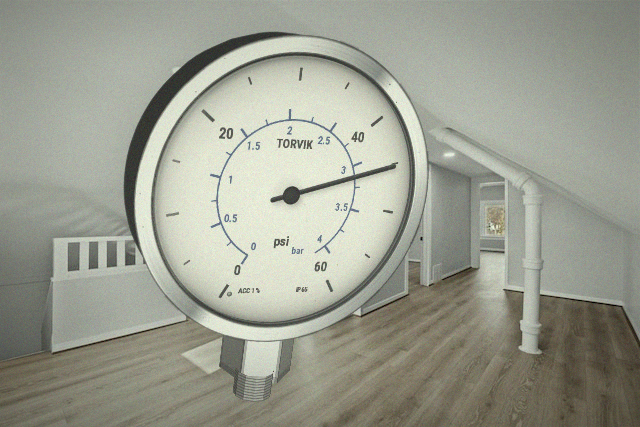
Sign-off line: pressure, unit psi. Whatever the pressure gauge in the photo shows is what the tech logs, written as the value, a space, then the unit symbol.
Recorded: 45 psi
